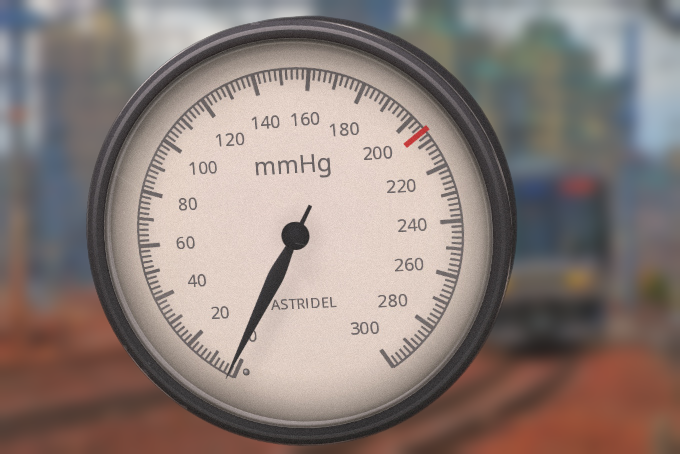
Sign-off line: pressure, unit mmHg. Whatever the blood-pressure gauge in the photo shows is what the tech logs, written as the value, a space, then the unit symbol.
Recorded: 2 mmHg
